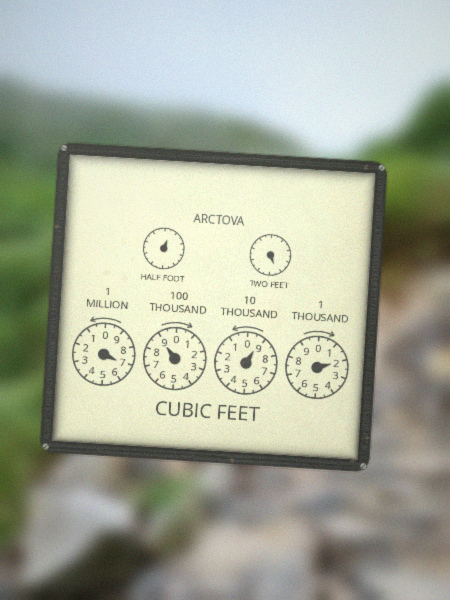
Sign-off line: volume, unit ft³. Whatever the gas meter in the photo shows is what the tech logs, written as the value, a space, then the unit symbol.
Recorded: 689200 ft³
